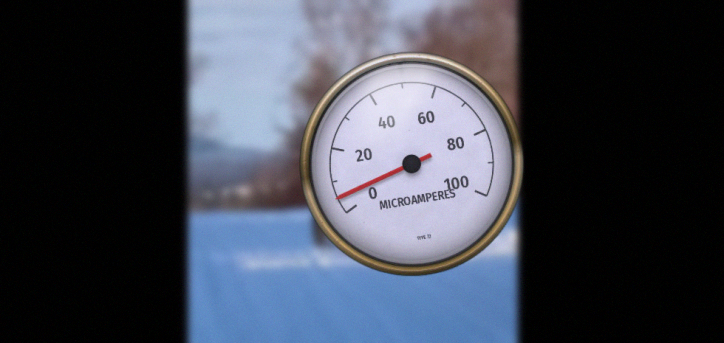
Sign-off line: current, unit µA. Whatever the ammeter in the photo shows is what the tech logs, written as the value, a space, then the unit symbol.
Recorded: 5 µA
